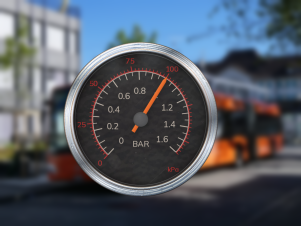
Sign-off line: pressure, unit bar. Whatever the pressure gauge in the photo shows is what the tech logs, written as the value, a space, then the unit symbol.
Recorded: 1 bar
